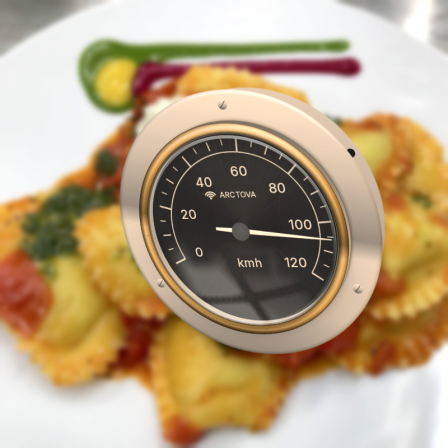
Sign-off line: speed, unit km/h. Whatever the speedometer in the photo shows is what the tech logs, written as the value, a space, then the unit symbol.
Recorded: 105 km/h
